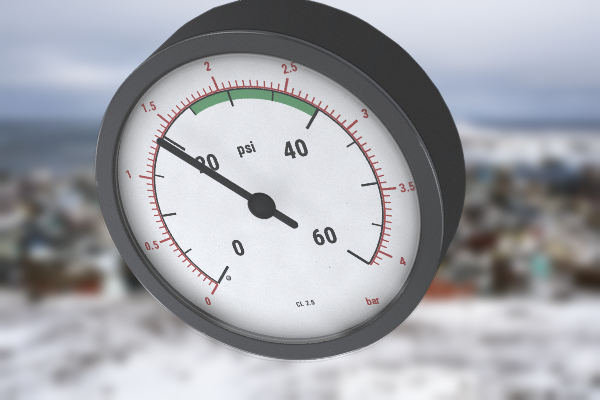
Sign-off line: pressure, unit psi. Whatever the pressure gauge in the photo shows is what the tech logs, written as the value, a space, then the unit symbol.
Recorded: 20 psi
